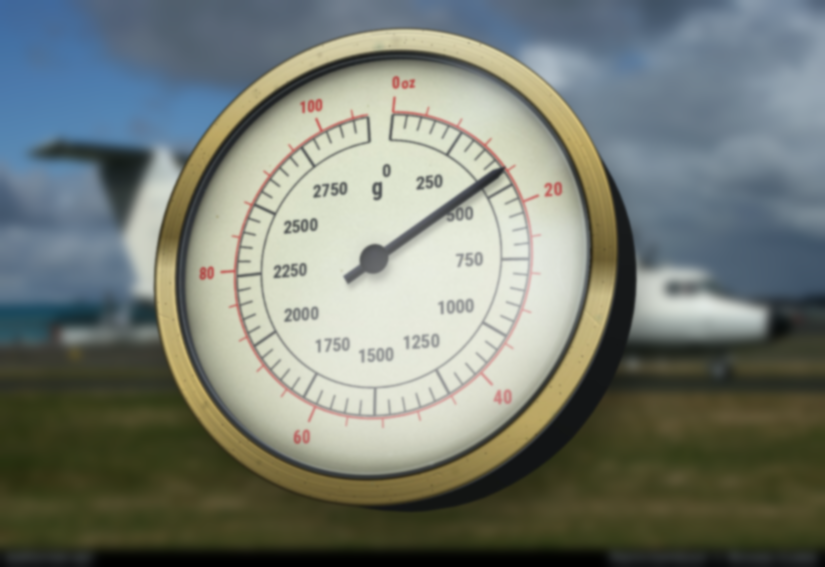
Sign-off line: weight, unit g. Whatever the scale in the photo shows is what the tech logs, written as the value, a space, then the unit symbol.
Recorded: 450 g
